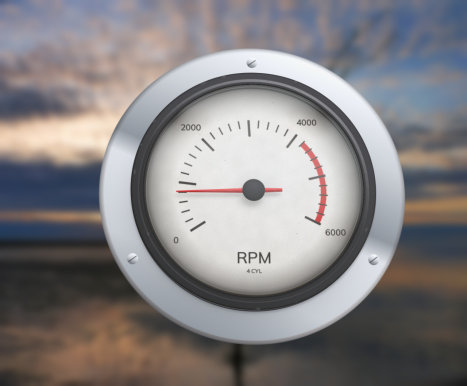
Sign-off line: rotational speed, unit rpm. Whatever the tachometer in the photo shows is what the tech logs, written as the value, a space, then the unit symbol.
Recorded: 800 rpm
